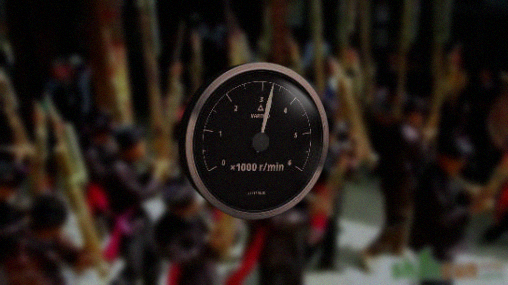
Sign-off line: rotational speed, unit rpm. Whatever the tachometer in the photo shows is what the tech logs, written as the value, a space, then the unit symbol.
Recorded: 3250 rpm
